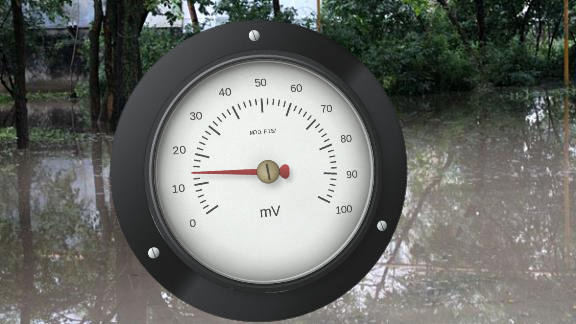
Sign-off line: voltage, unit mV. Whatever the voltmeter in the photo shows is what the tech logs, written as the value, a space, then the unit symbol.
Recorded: 14 mV
